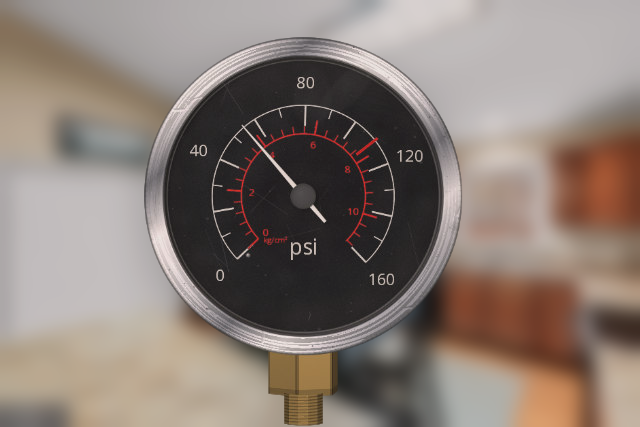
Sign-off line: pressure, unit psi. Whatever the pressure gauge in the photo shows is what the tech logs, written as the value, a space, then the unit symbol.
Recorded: 55 psi
